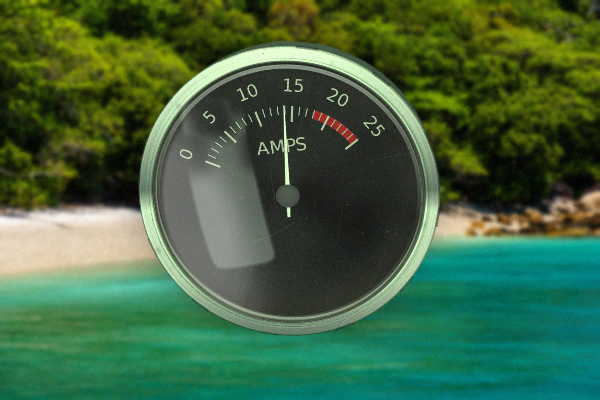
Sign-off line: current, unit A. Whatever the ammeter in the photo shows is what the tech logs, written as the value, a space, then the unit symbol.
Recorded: 14 A
